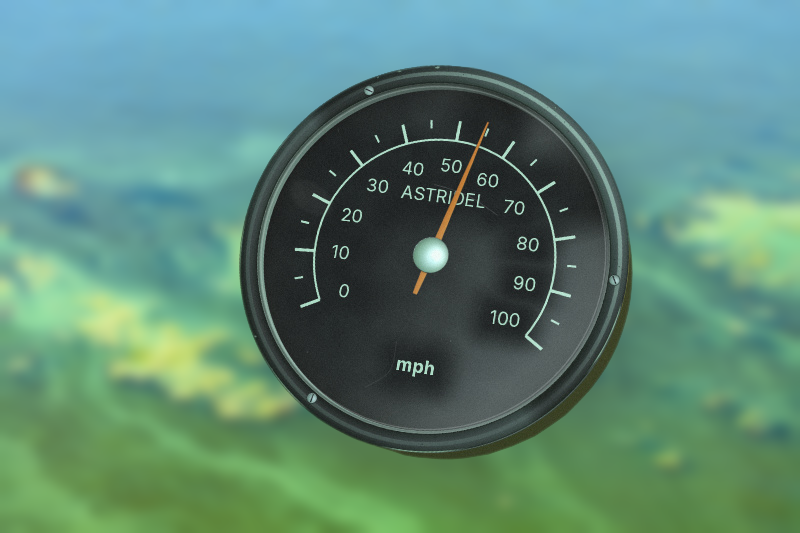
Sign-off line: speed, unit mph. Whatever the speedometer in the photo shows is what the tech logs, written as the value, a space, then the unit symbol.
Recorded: 55 mph
